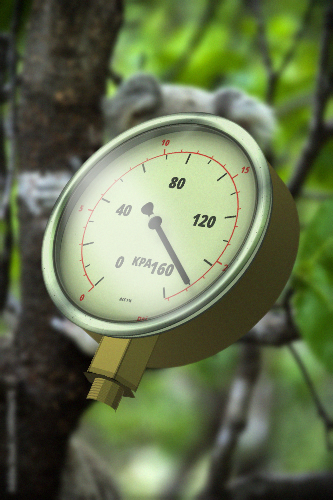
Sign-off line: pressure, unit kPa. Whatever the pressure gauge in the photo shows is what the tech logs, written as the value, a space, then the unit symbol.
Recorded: 150 kPa
